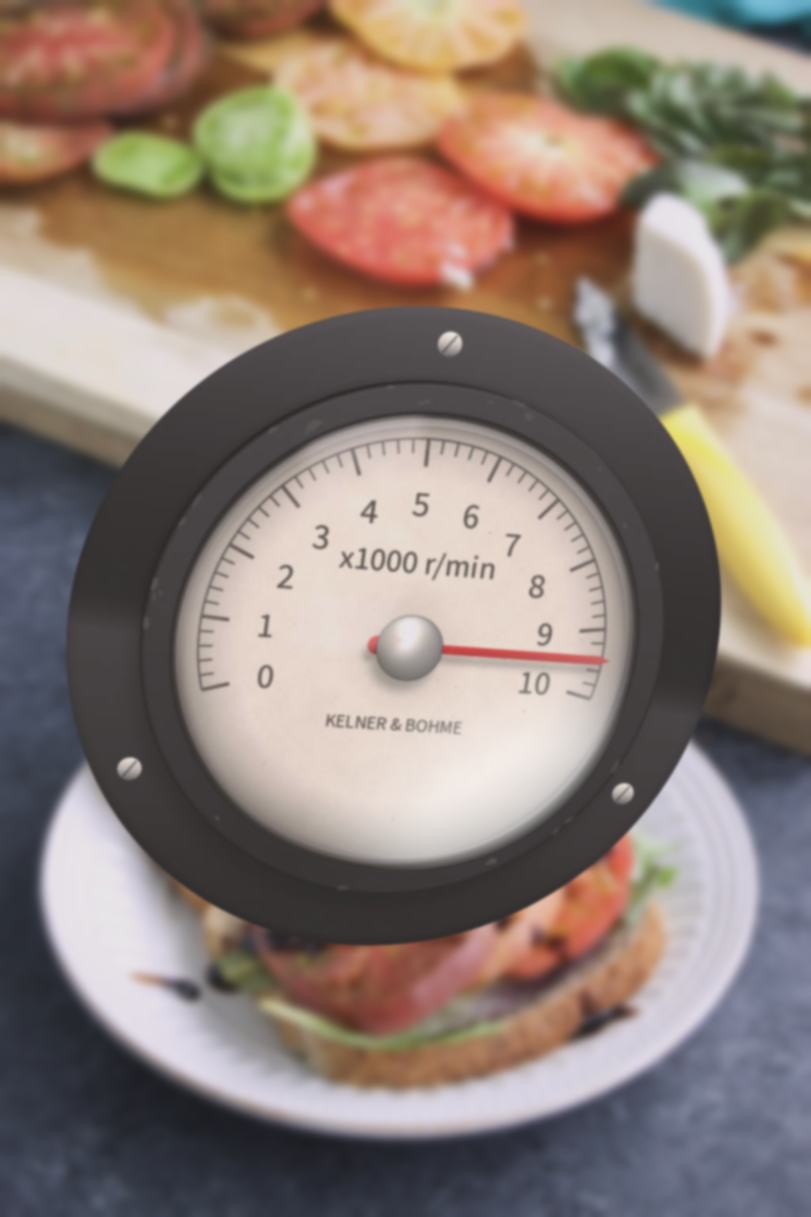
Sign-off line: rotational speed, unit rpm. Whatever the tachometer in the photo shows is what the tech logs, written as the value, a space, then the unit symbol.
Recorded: 9400 rpm
